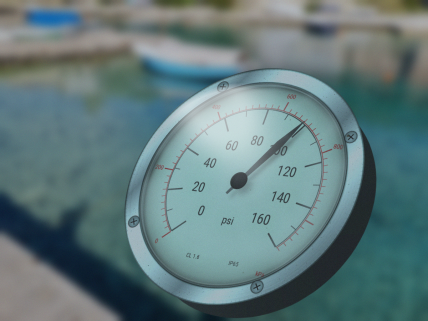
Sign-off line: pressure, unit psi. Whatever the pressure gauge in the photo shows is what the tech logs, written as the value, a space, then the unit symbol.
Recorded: 100 psi
